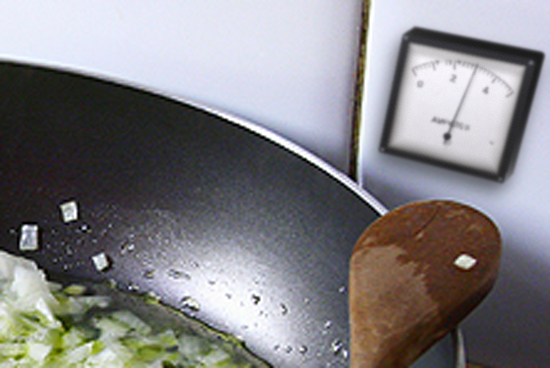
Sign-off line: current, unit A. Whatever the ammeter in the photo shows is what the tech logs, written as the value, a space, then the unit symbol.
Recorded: 3 A
